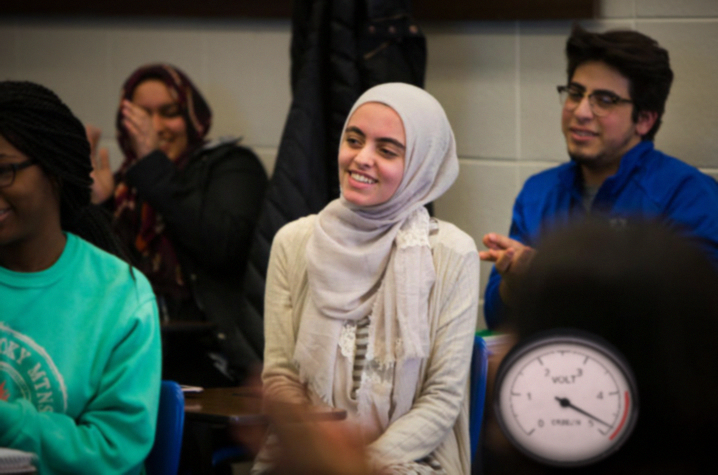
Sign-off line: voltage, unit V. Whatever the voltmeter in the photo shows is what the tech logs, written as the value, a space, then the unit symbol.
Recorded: 4.75 V
